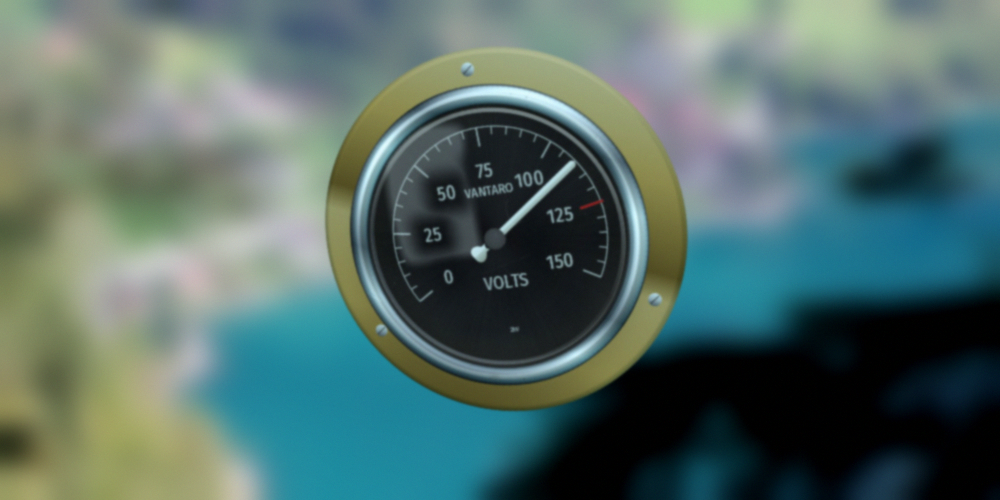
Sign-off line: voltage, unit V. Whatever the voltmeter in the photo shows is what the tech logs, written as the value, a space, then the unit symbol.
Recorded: 110 V
